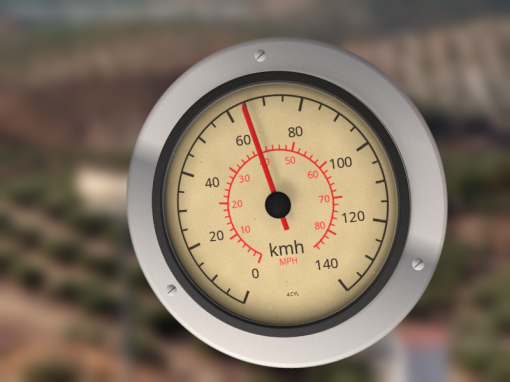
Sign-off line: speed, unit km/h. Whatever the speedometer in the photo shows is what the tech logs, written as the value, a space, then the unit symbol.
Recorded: 65 km/h
